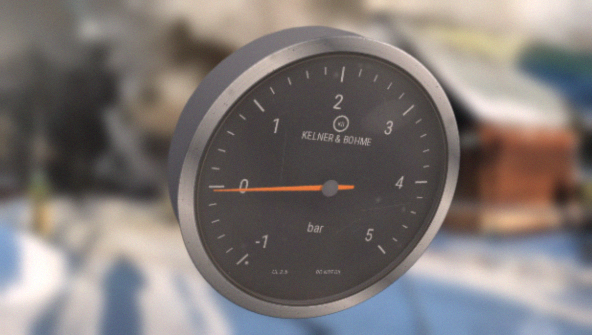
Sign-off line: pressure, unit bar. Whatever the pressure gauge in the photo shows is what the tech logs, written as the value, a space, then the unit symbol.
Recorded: 0 bar
